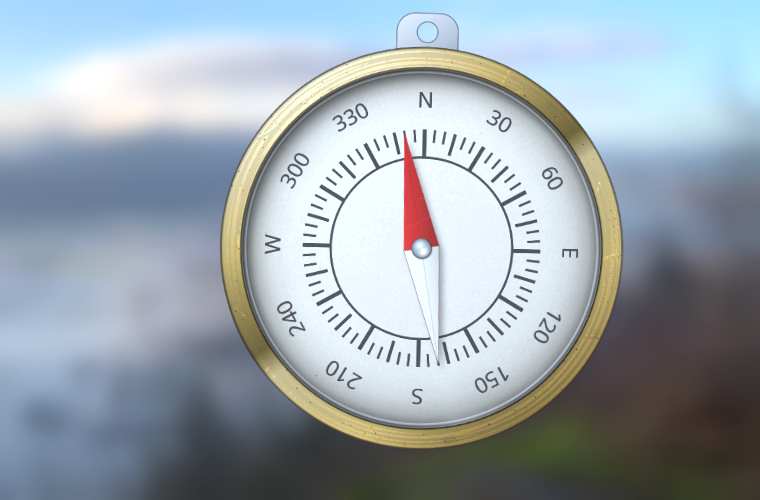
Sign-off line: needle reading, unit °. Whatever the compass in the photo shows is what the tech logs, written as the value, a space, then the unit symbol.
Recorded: 350 °
